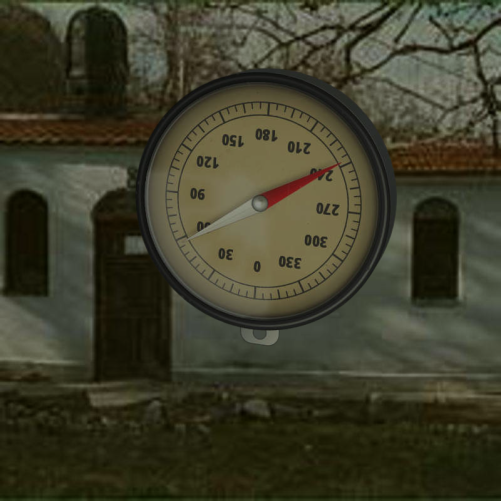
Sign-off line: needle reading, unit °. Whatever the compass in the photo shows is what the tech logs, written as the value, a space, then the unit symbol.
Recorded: 237.5 °
